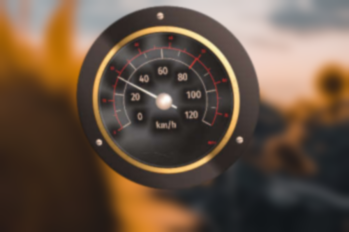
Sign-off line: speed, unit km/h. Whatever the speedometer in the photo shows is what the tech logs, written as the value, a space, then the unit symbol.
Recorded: 30 km/h
